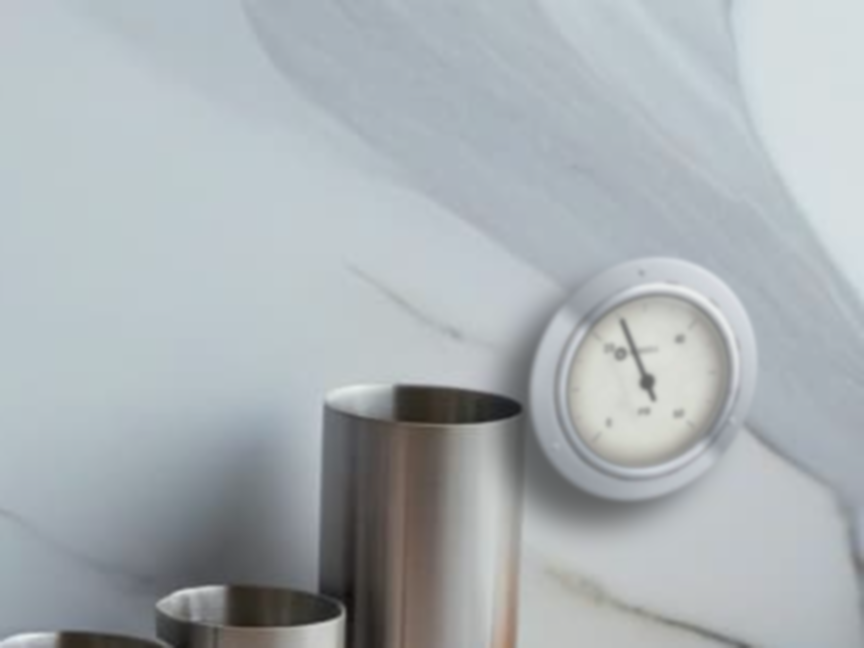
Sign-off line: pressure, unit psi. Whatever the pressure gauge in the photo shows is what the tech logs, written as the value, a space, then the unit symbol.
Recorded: 25 psi
